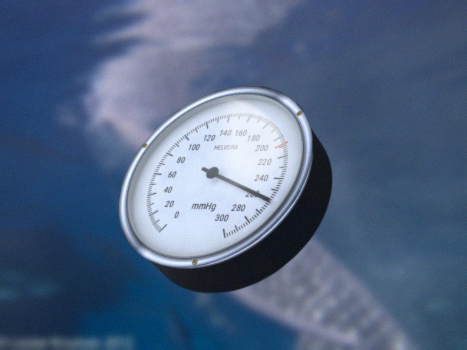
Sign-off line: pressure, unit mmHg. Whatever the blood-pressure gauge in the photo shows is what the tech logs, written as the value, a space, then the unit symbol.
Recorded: 260 mmHg
